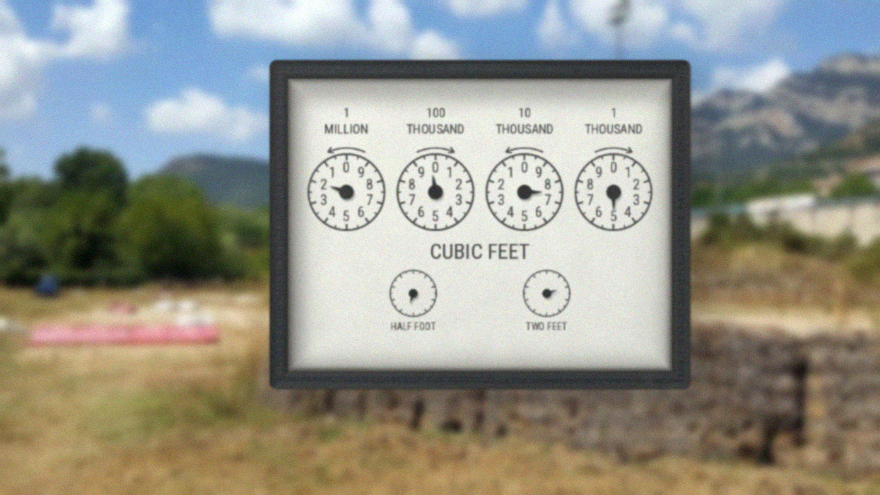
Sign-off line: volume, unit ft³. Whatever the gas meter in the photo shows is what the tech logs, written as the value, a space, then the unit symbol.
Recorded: 197500 ft³
